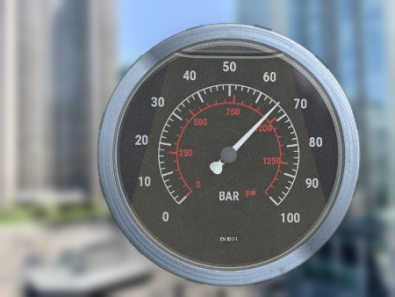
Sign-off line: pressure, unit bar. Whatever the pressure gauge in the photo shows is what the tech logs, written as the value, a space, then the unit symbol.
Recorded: 66 bar
